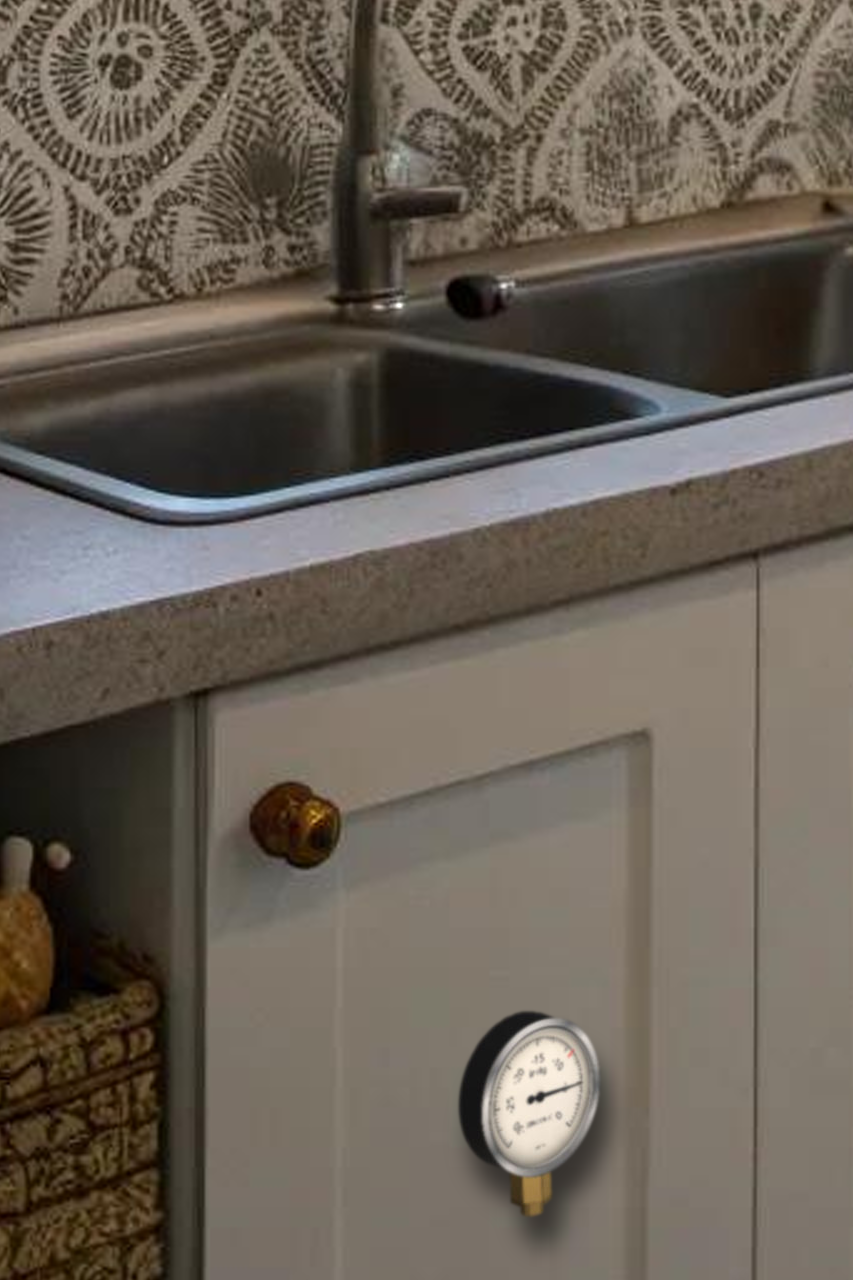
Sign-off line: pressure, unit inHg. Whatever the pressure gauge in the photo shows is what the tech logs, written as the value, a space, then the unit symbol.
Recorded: -5 inHg
